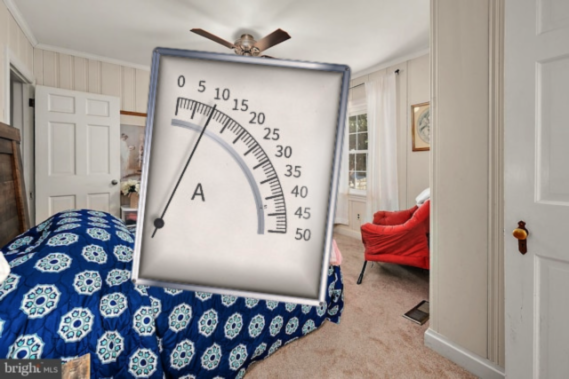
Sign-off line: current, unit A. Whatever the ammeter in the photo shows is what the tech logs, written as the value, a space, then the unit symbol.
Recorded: 10 A
